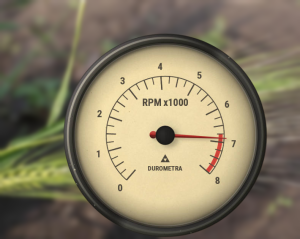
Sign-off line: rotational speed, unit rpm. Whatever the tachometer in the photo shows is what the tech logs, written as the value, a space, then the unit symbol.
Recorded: 6875 rpm
